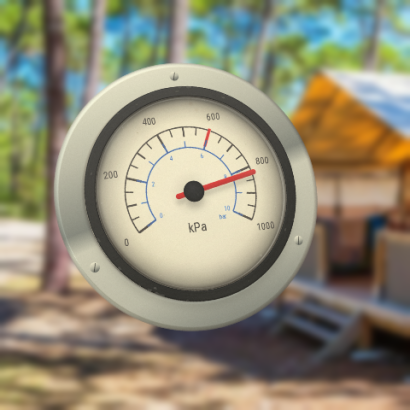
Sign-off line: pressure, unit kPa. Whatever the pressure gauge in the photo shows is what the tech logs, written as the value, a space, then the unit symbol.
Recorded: 825 kPa
